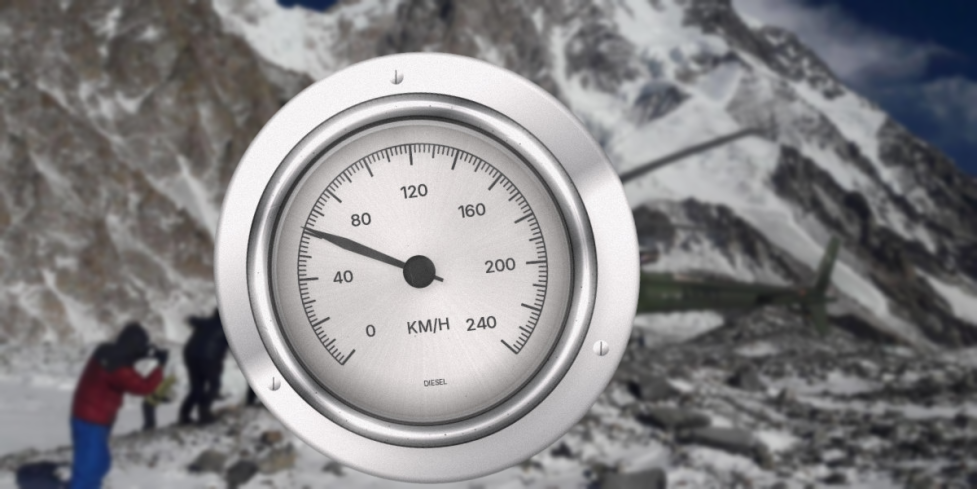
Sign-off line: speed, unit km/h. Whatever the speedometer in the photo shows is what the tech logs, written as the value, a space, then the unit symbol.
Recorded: 62 km/h
